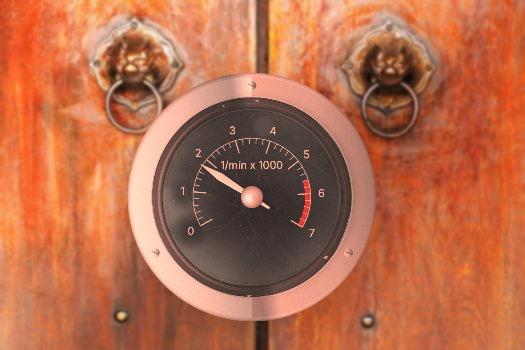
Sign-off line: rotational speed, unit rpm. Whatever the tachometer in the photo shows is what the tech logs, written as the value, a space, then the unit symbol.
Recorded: 1800 rpm
